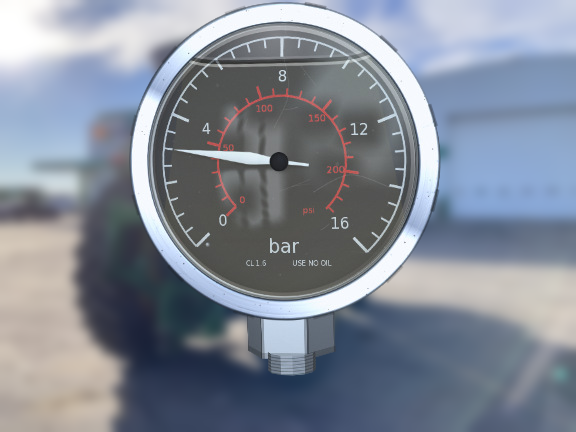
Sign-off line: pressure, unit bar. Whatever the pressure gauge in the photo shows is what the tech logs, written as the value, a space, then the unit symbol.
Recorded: 3 bar
